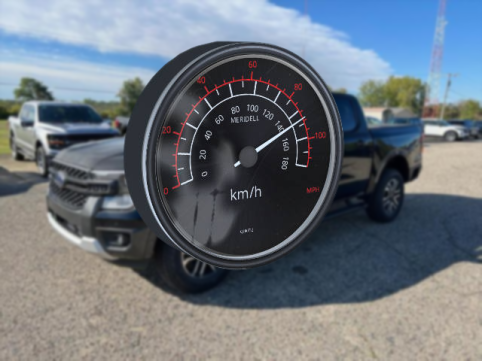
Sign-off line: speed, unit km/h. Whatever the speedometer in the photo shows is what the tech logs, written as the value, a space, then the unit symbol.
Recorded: 145 km/h
